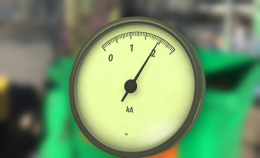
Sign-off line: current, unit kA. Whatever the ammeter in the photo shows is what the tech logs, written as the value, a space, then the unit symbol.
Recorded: 2 kA
